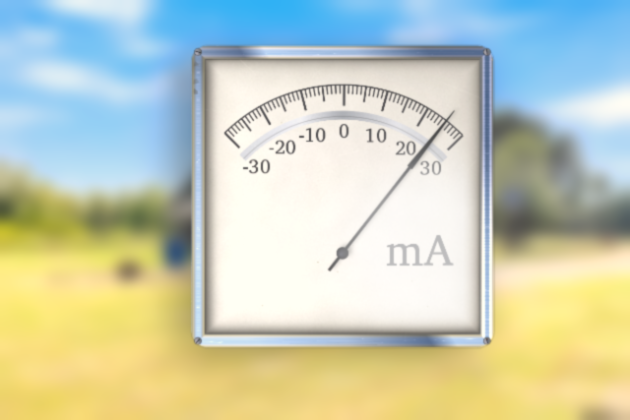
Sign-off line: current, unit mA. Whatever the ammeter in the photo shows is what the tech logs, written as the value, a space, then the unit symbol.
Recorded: 25 mA
